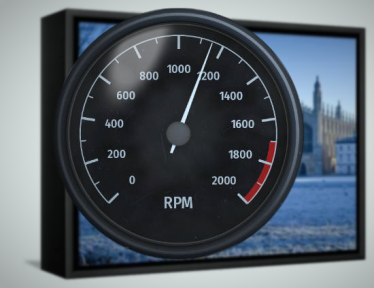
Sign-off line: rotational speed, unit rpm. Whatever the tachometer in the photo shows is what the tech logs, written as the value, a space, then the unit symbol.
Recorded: 1150 rpm
